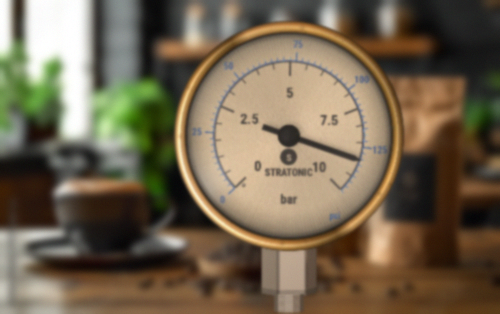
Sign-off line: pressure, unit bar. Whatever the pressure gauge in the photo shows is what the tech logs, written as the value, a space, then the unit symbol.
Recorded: 9 bar
